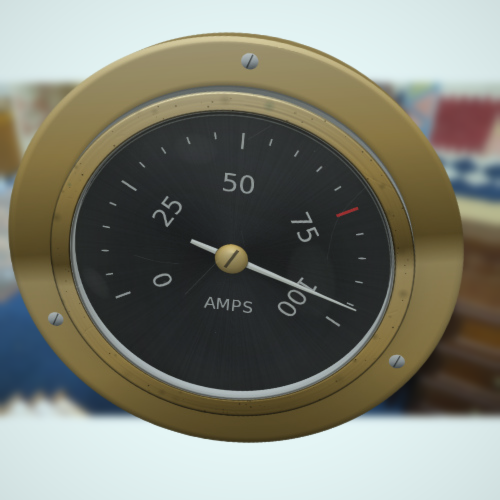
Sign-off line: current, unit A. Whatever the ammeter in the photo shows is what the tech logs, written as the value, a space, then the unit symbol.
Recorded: 95 A
